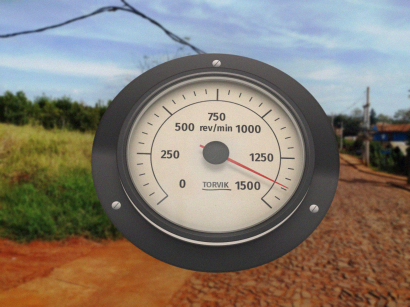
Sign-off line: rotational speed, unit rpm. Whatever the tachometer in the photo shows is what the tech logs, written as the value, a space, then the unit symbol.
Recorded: 1400 rpm
